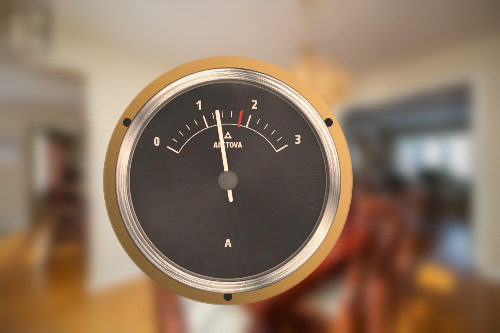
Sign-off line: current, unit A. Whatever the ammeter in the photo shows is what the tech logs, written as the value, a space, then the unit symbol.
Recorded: 1.3 A
